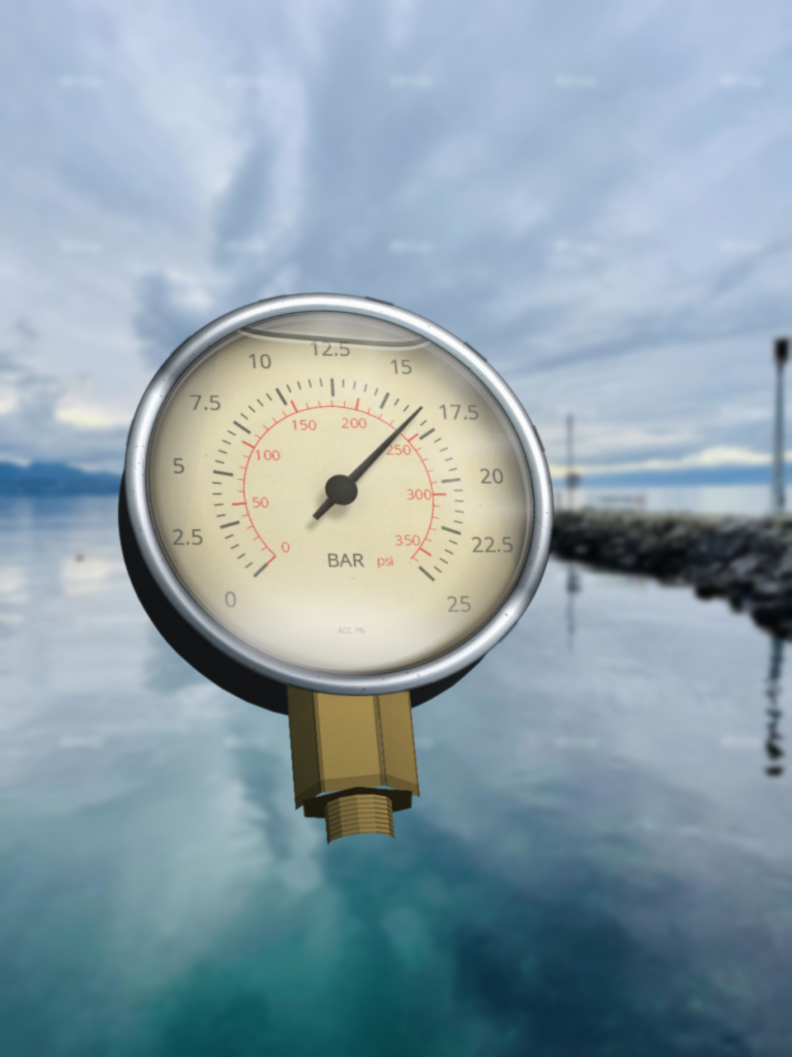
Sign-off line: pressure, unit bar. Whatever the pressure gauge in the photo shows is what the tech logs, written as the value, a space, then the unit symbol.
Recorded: 16.5 bar
